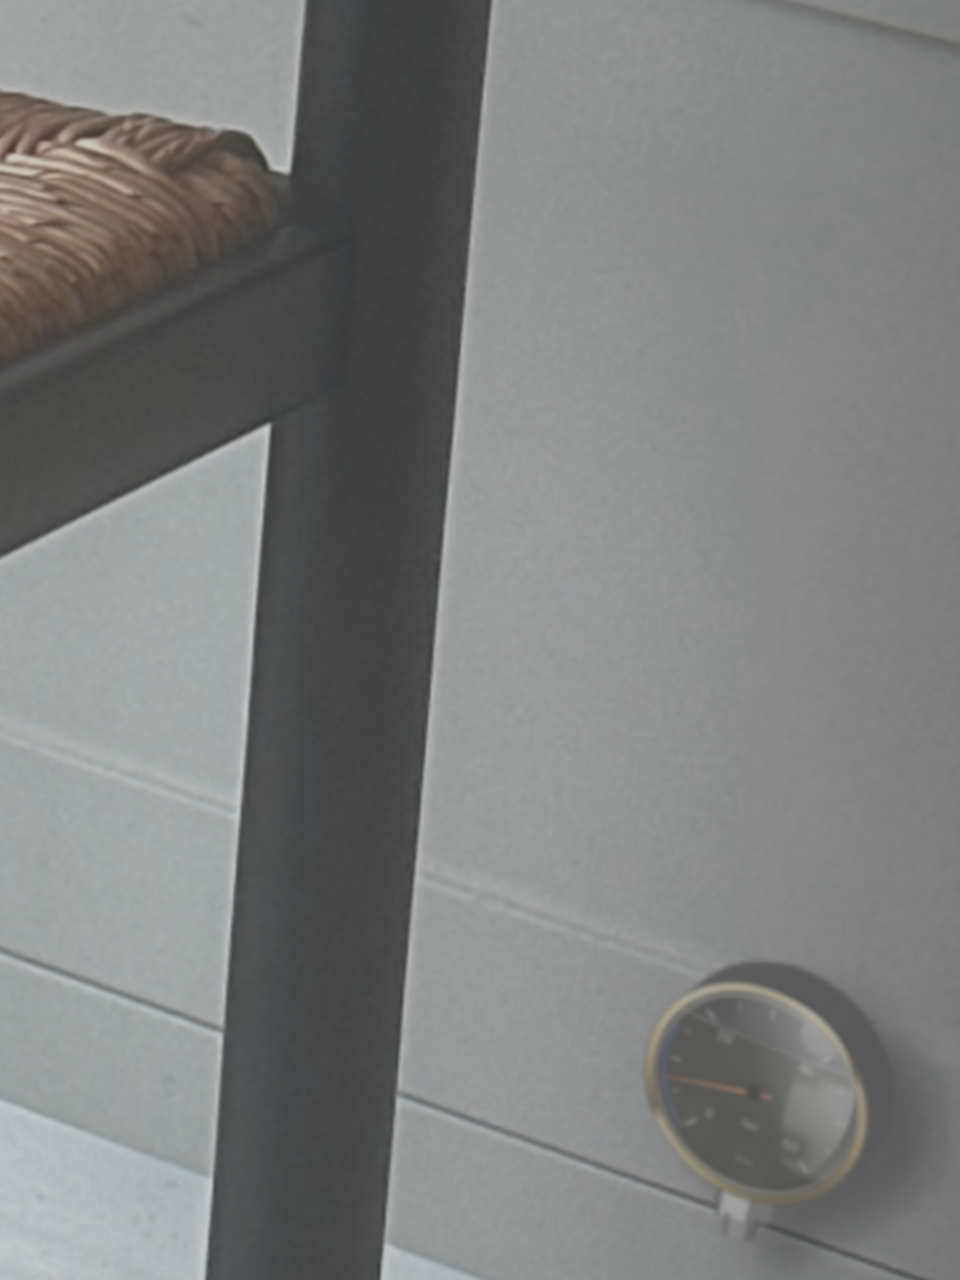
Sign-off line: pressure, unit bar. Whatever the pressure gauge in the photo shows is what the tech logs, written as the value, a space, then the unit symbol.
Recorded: 7.5 bar
